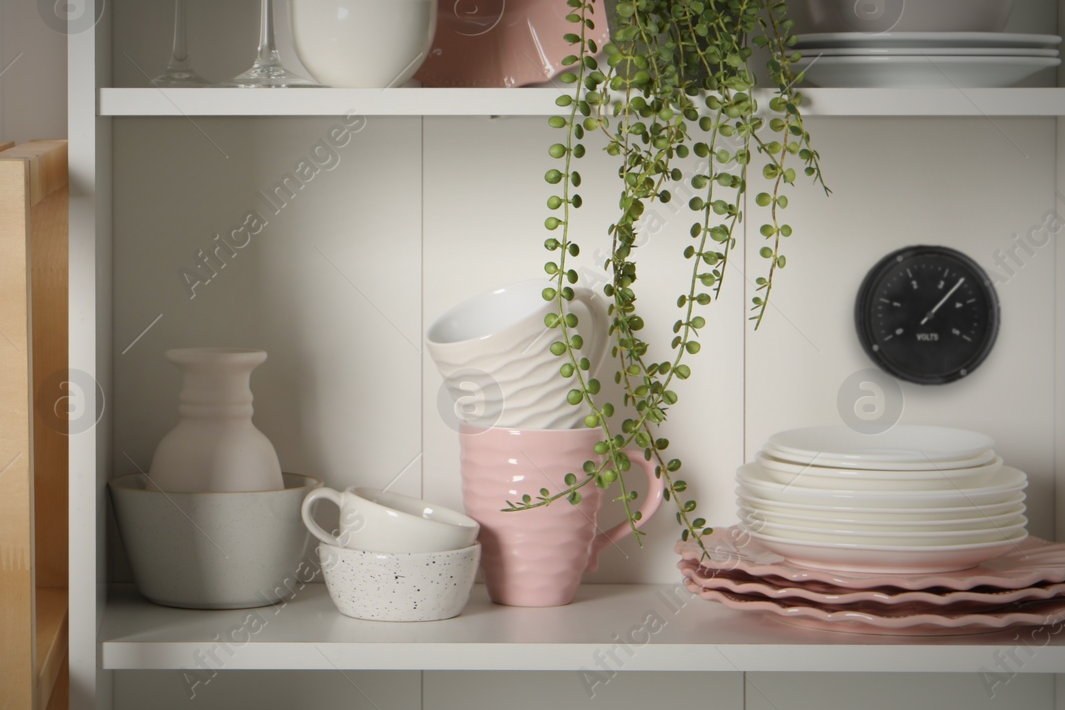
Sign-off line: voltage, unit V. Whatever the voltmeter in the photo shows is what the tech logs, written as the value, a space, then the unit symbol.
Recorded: 3.4 V
